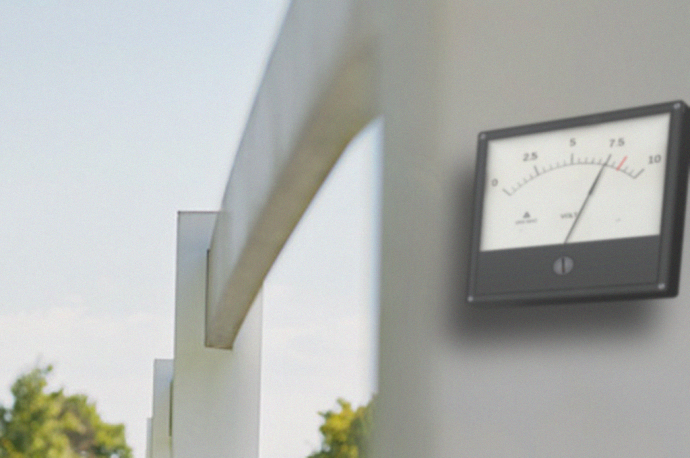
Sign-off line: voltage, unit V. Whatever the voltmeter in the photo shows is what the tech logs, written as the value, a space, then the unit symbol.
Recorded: 7.5 V
